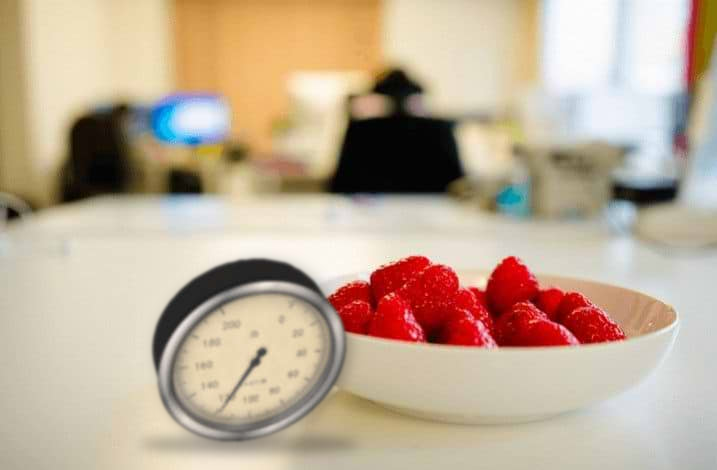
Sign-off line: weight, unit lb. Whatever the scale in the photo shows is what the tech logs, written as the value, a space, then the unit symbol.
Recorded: 120 lb
